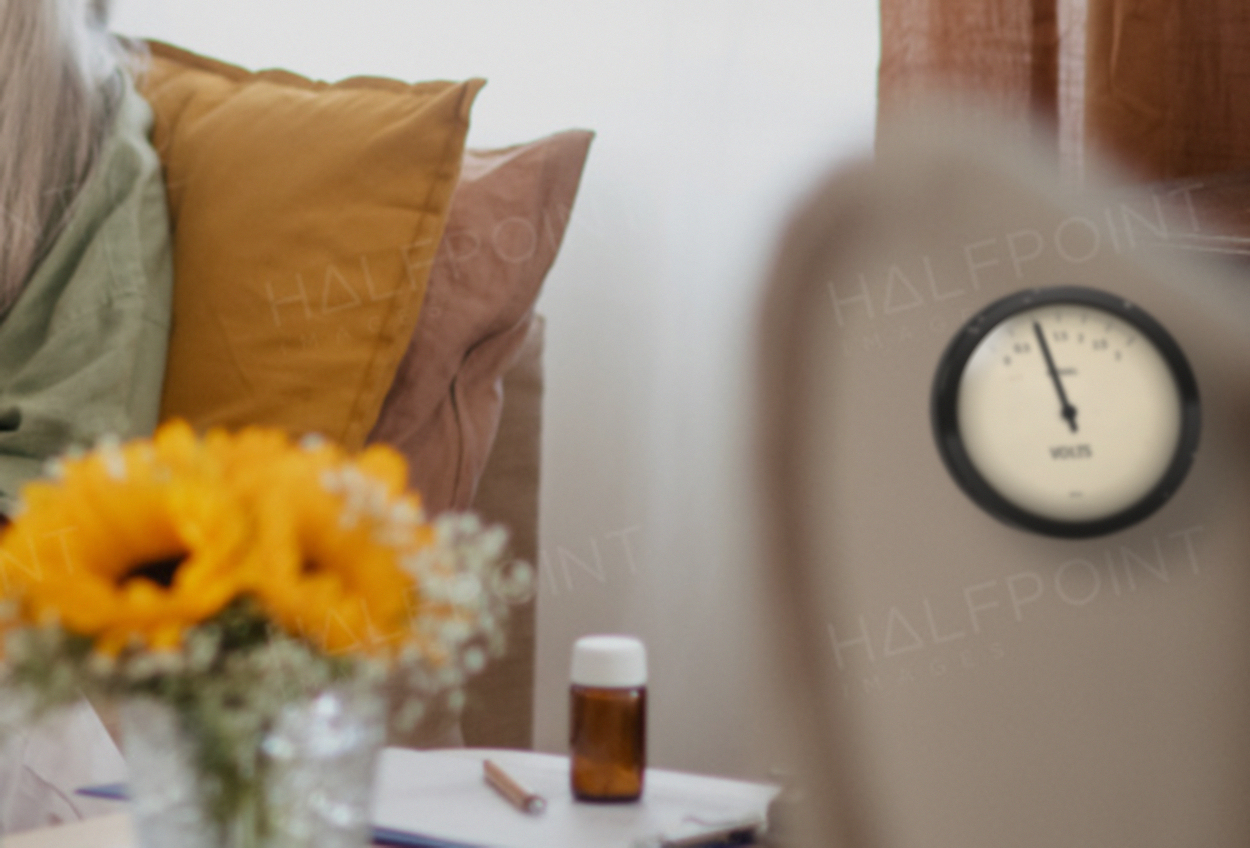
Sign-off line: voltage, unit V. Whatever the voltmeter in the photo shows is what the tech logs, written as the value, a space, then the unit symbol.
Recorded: 1 V
